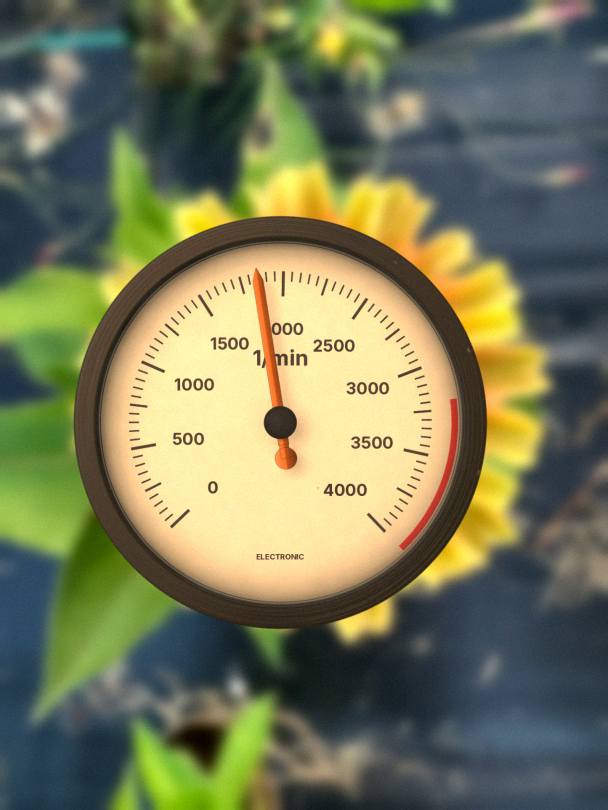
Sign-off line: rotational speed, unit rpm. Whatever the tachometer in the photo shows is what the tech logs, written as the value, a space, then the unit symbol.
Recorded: 1850 rpm
